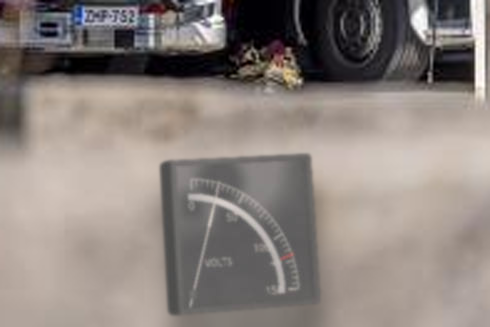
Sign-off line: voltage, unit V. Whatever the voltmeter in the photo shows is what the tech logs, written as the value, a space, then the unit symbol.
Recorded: 25 V
